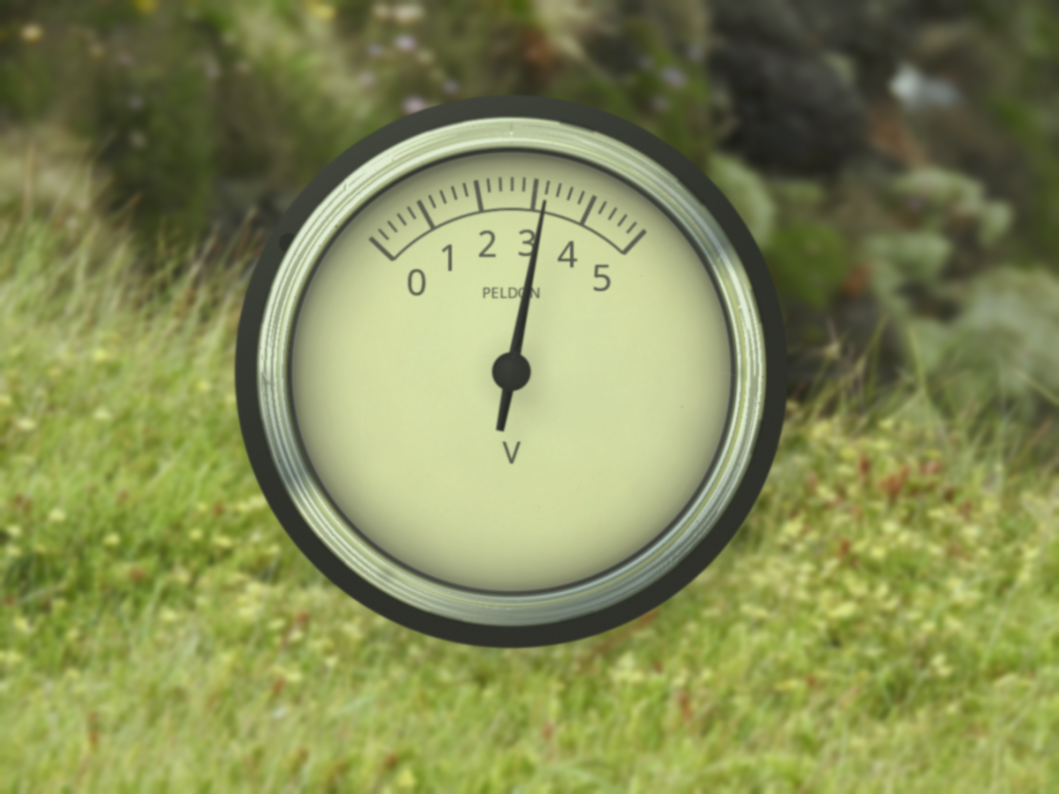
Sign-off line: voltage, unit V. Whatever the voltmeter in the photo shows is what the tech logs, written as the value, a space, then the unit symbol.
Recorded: 3.2 V
